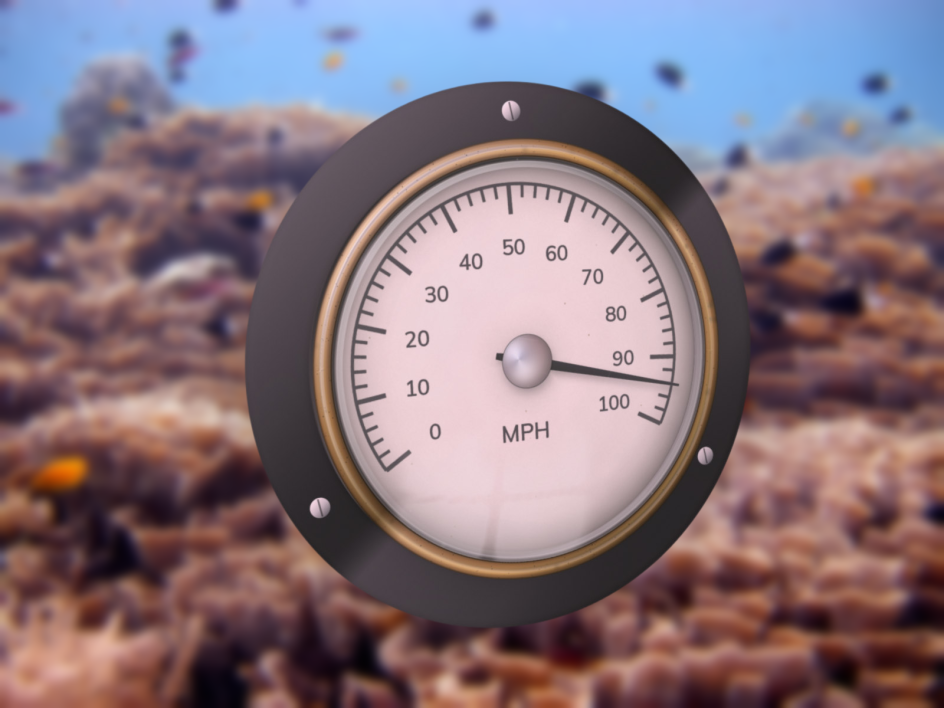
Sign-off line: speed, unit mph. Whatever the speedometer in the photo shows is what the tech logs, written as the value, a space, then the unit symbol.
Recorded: 94 mph
